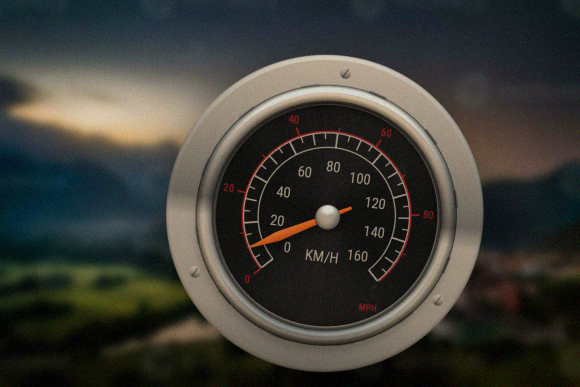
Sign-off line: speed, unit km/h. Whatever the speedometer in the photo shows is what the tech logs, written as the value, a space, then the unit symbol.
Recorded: 10 km/h
